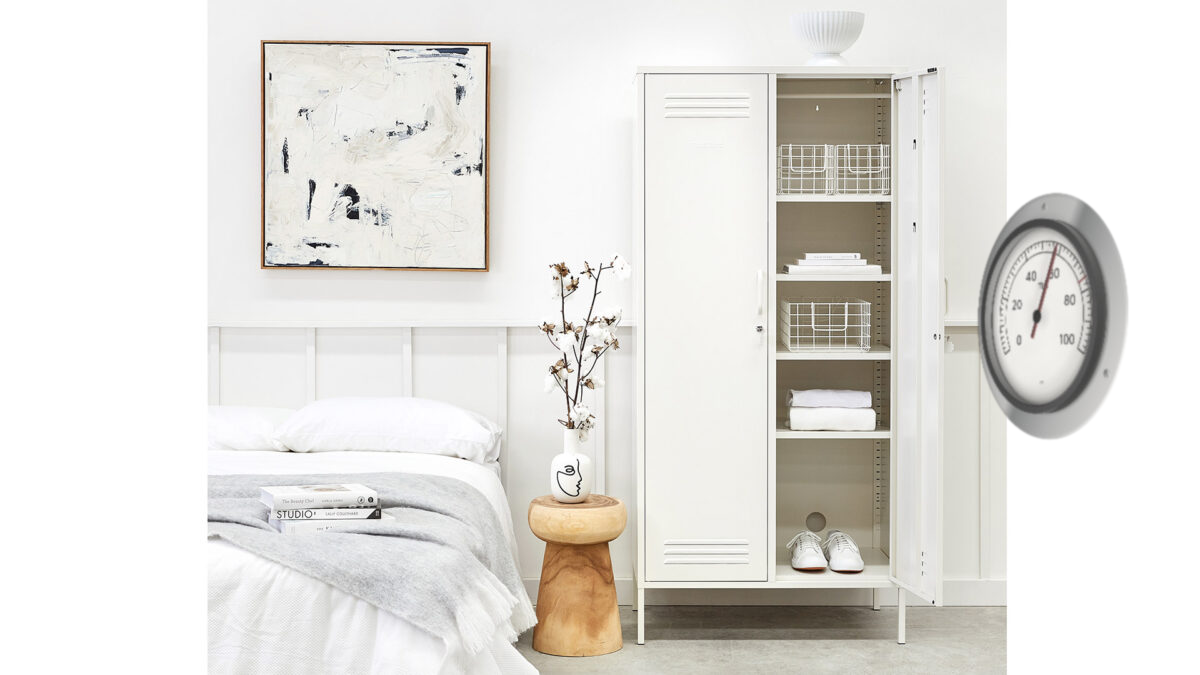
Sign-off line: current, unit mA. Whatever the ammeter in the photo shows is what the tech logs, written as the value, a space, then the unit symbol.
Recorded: 60 mA
